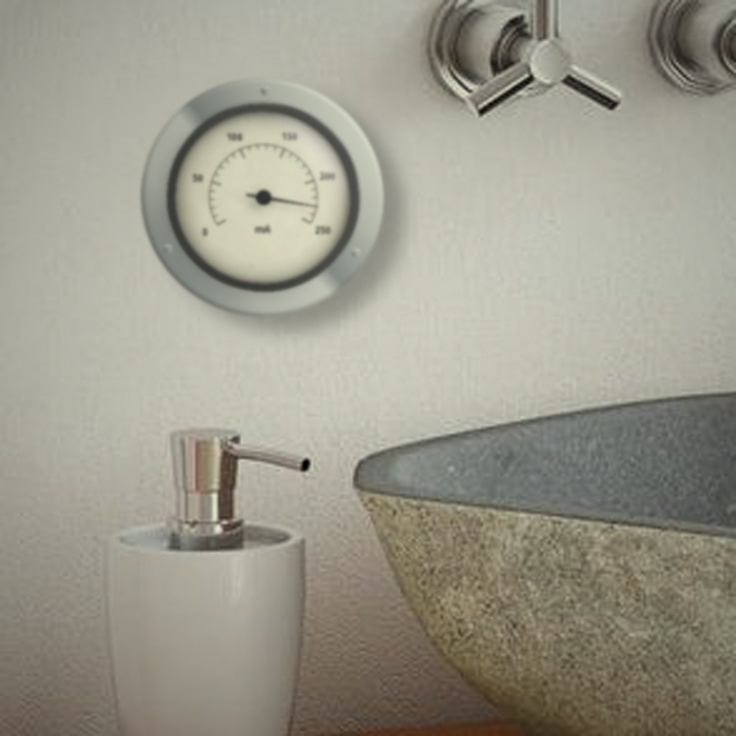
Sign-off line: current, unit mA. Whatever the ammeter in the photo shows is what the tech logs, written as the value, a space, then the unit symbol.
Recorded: 230 mA
